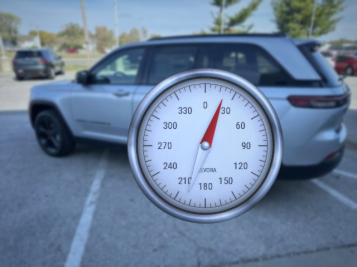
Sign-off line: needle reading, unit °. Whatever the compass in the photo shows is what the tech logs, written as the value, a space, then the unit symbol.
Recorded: 20 °
